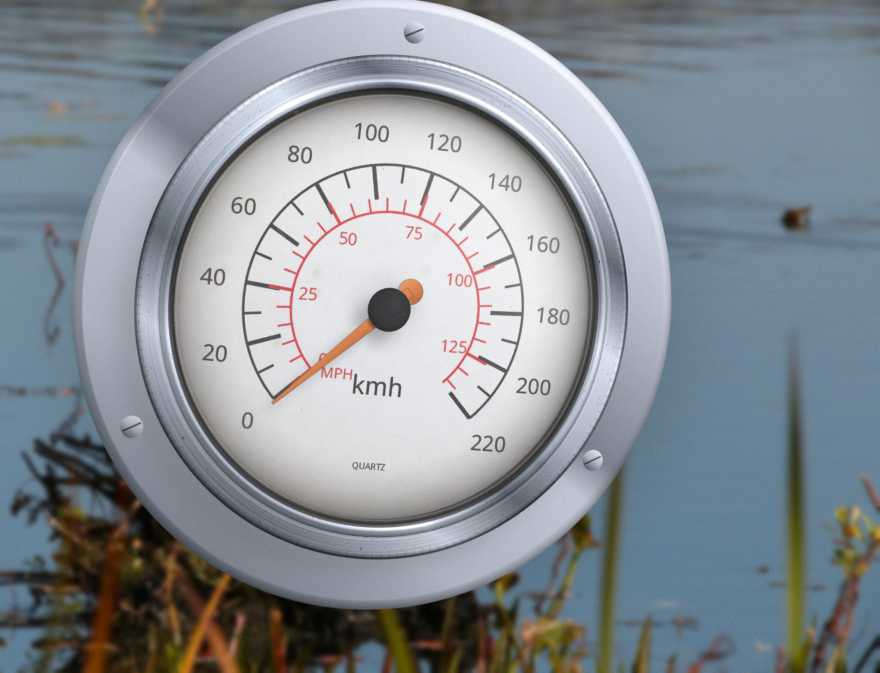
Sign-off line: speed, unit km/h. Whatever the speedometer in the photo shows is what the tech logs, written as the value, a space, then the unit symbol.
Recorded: 0 km/h
